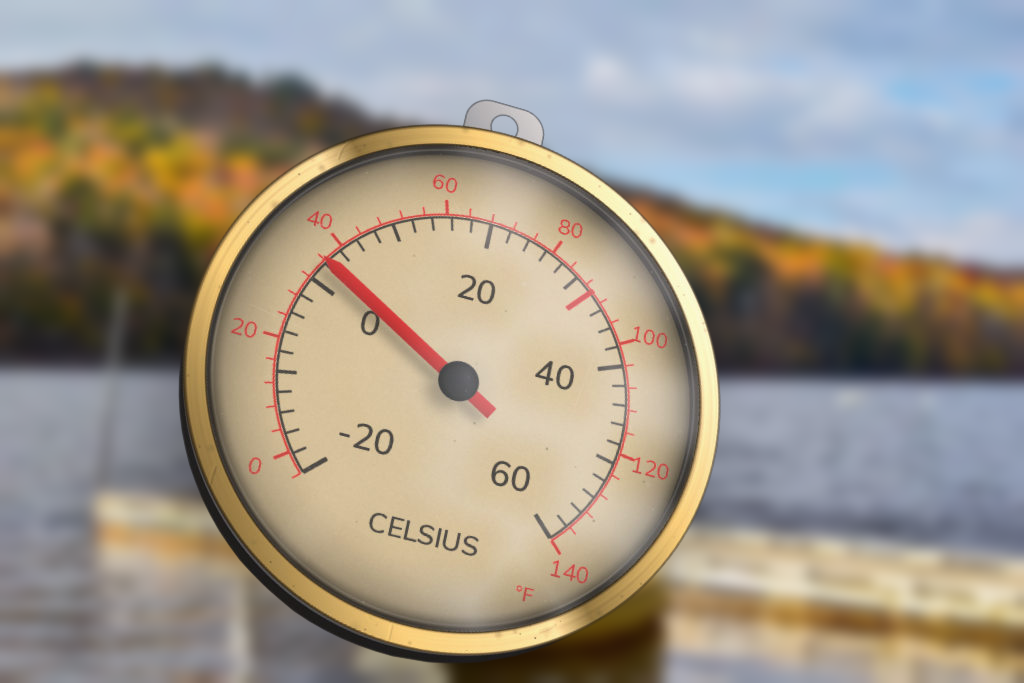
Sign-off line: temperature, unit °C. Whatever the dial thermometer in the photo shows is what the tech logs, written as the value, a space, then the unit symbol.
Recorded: 2 °C
